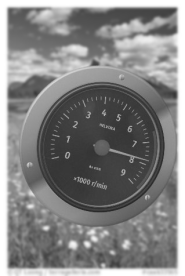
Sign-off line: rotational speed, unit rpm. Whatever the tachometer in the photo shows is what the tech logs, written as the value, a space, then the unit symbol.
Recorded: 7800 rpm
